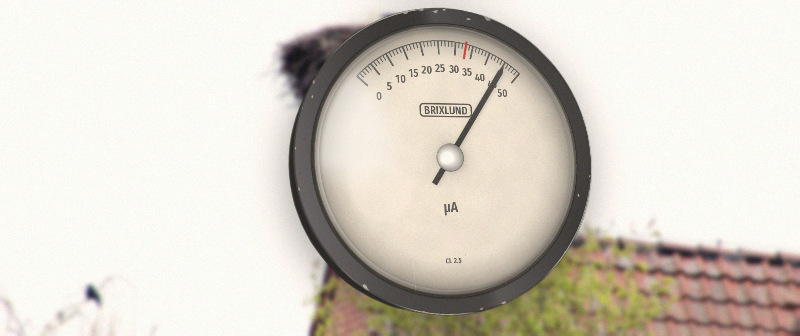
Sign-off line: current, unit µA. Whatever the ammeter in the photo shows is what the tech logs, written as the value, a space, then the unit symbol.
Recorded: 45 µA
